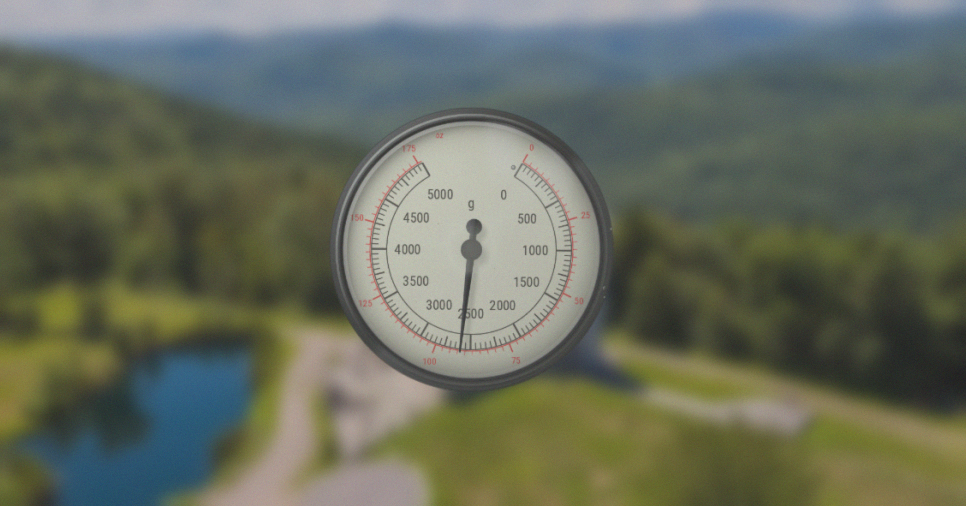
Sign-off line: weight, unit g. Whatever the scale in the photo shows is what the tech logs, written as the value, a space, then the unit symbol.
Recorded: 2600 g
